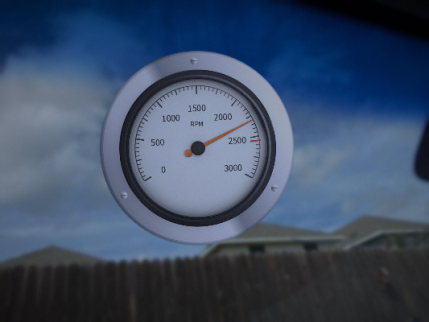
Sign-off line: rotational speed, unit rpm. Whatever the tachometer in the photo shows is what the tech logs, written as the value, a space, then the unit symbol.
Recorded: 2300 rpm
